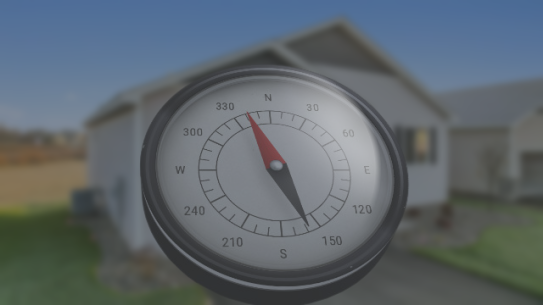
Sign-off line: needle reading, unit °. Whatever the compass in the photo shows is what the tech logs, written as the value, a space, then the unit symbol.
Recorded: 340 °
